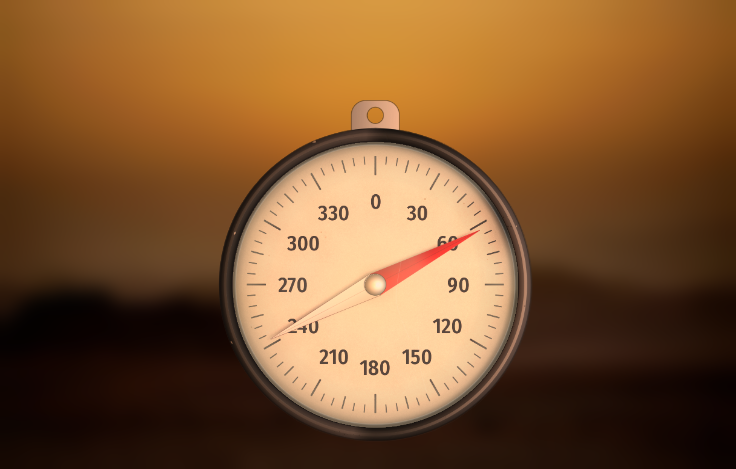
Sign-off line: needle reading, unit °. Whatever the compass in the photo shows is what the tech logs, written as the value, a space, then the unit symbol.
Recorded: 62.5 °
